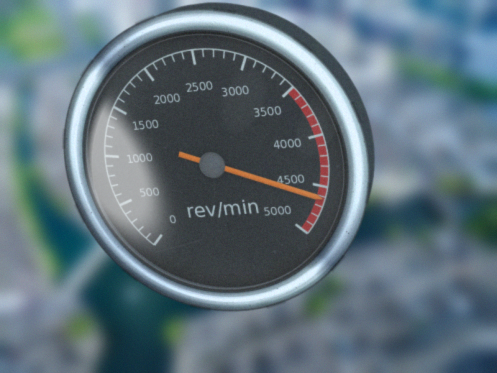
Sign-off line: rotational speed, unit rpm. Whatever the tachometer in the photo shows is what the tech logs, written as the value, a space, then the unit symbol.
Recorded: 4600 rpm
